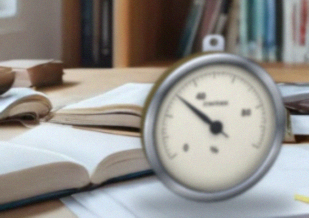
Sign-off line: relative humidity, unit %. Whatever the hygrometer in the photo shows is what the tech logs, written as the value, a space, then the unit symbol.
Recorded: 30 %
